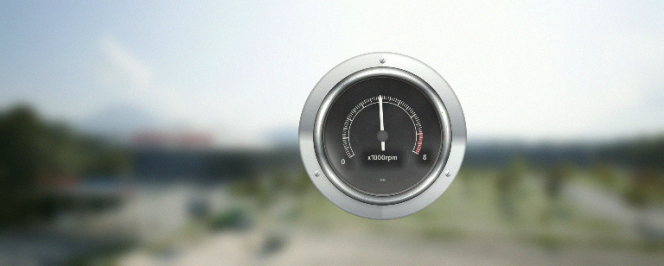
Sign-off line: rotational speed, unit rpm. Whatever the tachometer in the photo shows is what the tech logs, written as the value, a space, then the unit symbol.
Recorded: 4000 rpm
